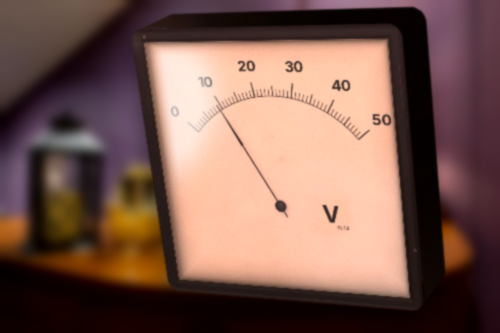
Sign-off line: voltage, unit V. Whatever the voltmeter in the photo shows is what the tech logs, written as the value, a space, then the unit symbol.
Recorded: 10 V
